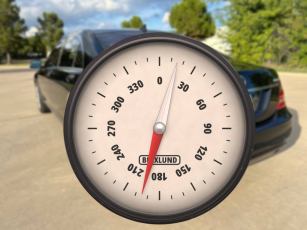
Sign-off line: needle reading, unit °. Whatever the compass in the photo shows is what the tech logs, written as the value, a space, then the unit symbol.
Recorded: 195 °
